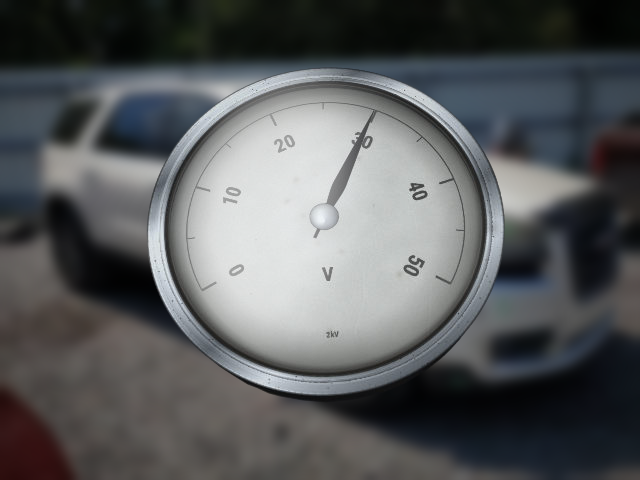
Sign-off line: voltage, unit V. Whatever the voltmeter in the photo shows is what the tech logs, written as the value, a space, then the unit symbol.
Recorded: 30 V
